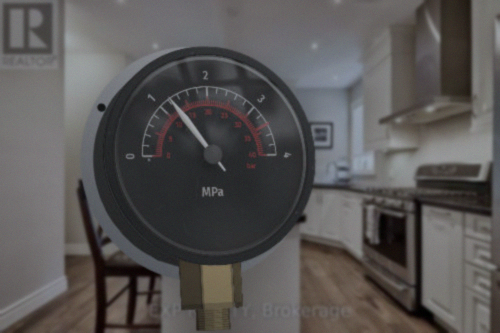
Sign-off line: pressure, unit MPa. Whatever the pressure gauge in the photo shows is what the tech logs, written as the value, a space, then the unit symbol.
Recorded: 1.2 MPa
